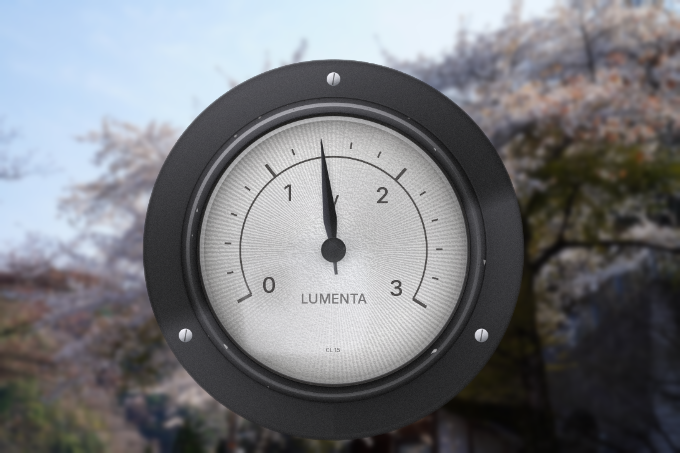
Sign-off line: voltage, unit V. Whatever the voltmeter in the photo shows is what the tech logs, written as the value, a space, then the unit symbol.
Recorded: 1.4 V
